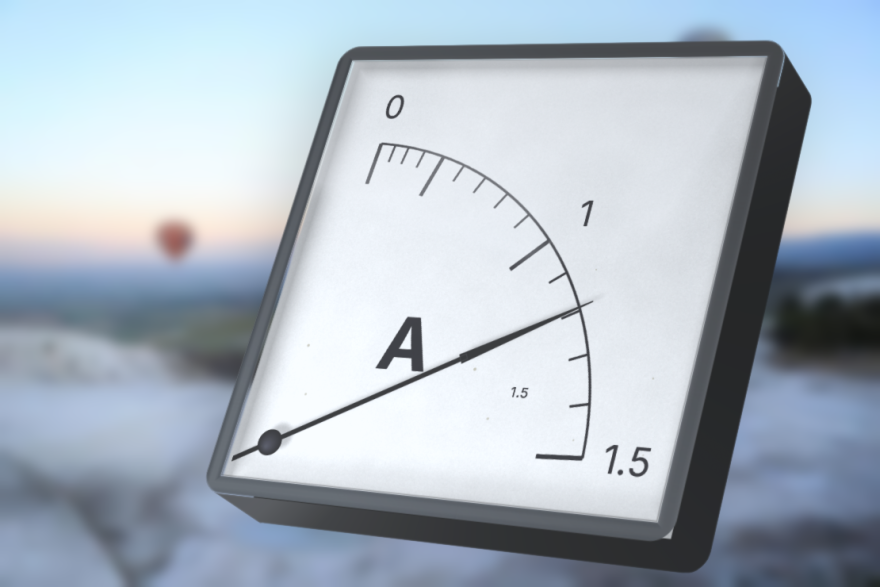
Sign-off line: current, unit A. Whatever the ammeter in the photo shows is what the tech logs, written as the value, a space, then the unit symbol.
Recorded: 1.2 A
